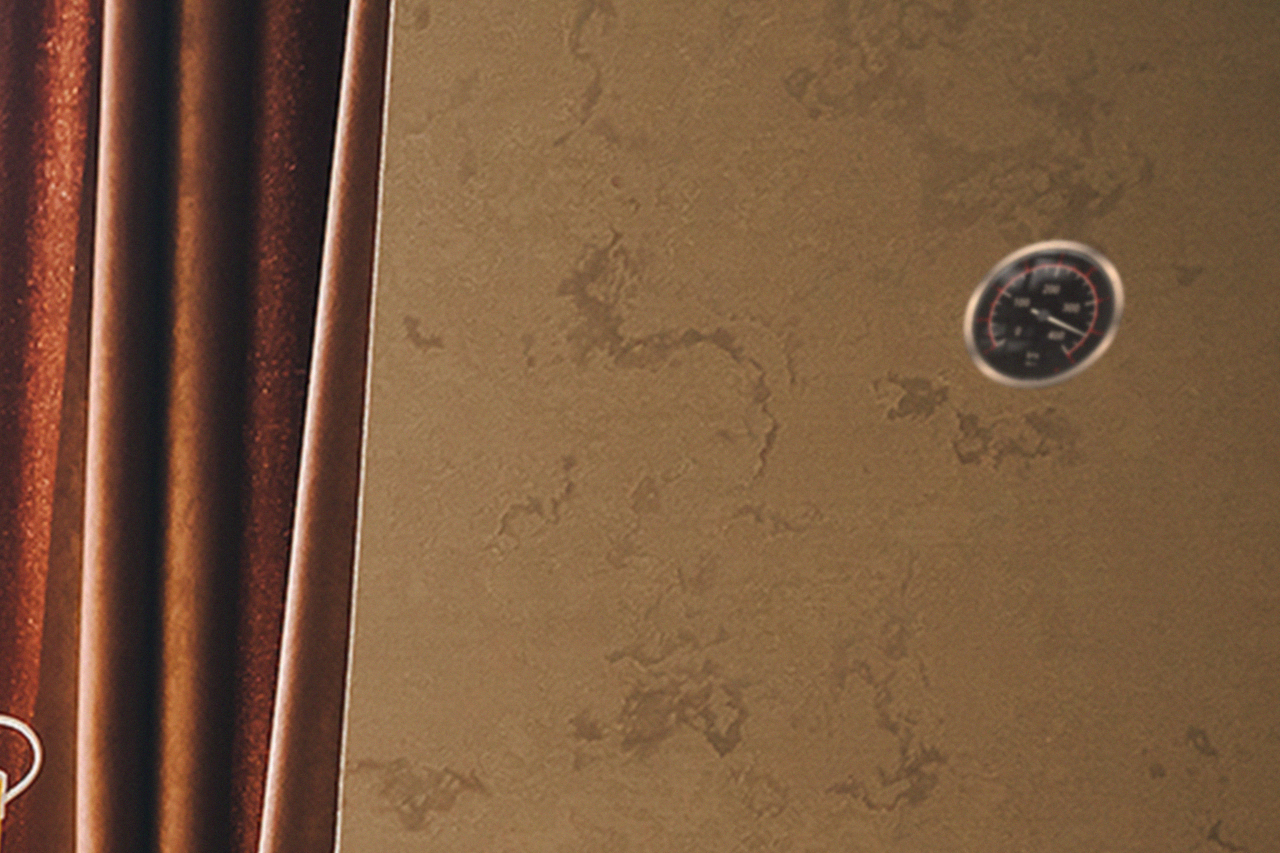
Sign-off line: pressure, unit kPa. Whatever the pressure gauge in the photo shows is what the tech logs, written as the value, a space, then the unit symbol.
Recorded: 360 kPa
